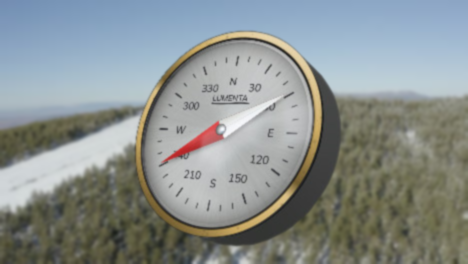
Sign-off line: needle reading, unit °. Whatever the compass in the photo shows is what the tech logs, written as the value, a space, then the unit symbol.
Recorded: 240 °
